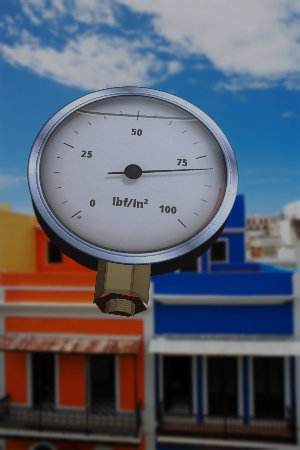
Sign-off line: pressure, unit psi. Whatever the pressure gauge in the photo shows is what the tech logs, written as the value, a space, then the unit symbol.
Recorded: 80 psi
